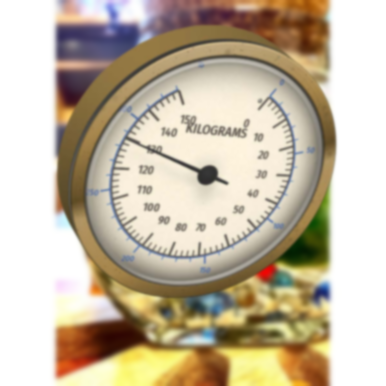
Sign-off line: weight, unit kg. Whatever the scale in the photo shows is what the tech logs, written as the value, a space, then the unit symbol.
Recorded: 130 kg
